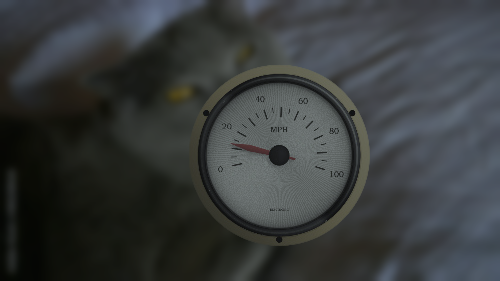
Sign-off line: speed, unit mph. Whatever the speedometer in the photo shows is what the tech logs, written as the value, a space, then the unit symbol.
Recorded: 12.5 mph
